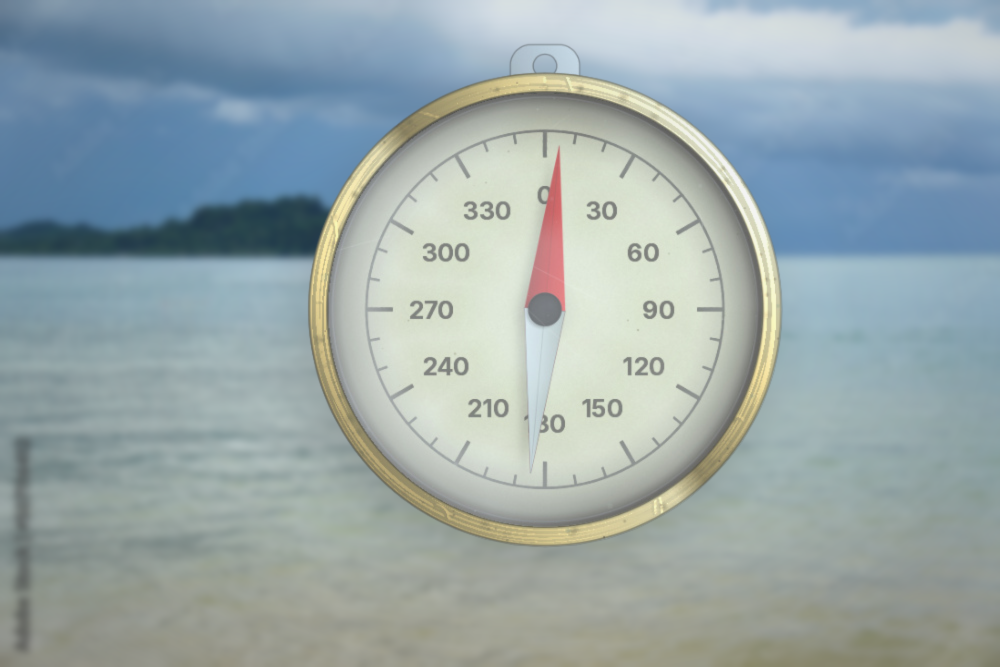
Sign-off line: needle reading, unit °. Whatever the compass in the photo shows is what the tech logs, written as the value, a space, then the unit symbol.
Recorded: 5 °
